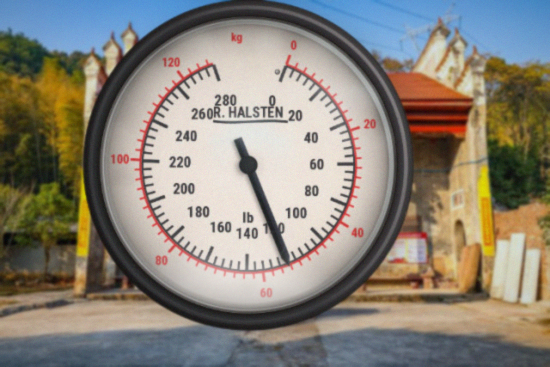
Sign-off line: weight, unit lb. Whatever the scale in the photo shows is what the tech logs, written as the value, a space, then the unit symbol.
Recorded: 120 lb
